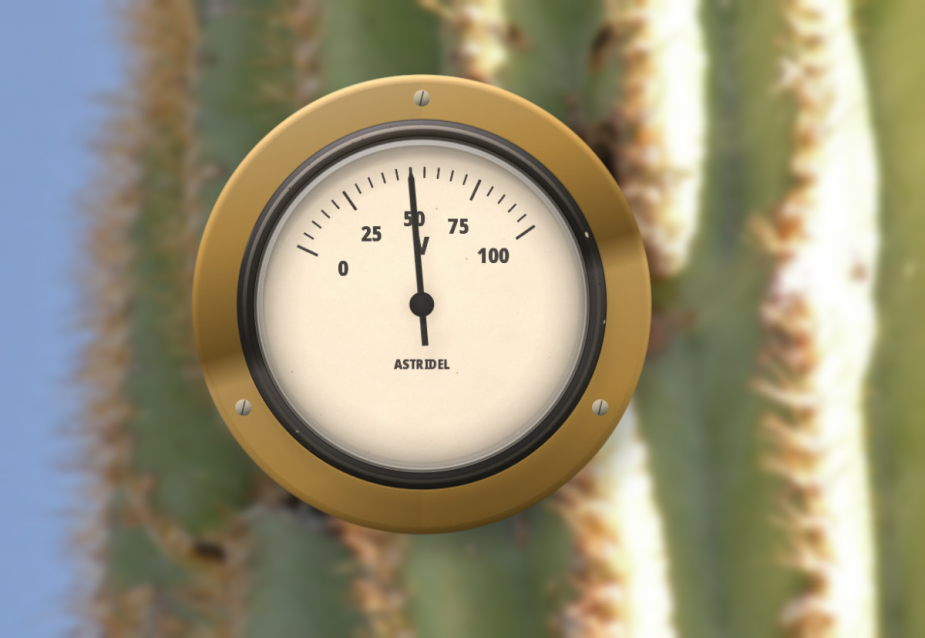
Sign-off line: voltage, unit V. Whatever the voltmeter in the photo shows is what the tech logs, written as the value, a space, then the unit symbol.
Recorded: 50 V
